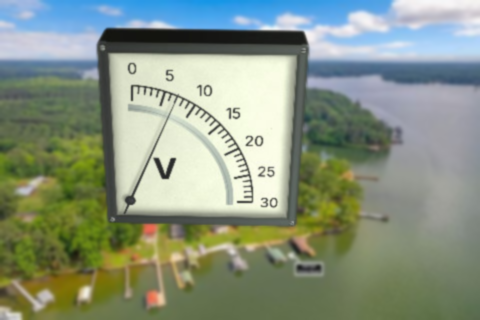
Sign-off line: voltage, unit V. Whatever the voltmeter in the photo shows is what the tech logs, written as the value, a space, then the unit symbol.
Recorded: 7 V
